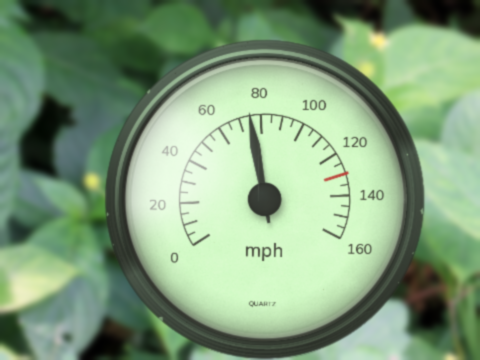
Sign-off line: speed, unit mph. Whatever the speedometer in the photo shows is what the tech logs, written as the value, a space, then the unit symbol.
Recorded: 75 mph
